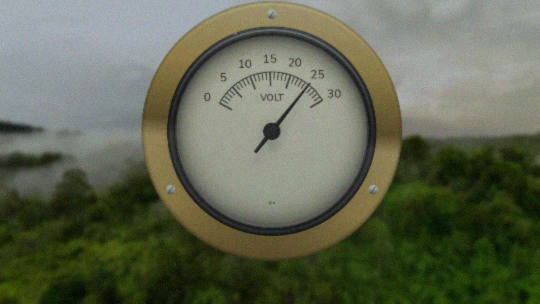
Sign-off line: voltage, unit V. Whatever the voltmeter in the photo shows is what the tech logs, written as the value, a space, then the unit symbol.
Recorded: 25 V
